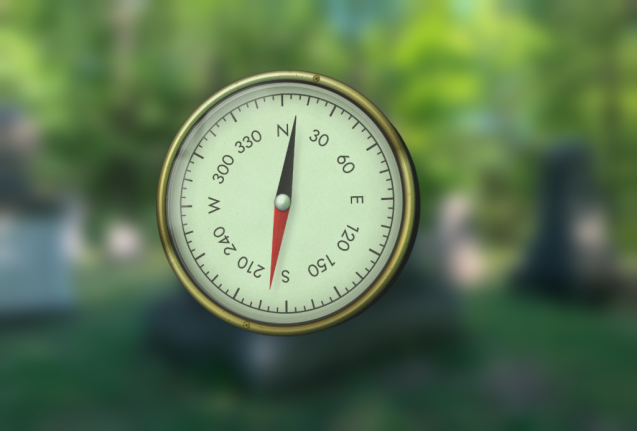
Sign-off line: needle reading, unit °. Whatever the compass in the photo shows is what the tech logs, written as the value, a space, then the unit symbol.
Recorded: 190 °
